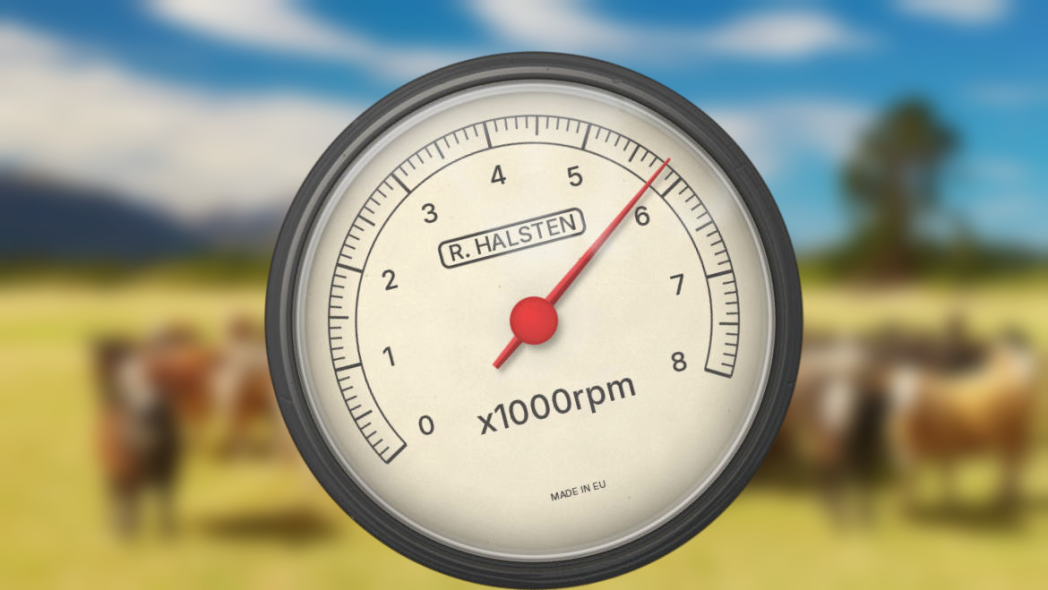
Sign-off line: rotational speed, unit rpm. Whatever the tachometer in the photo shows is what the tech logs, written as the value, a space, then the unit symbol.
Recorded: 5800 rpm
